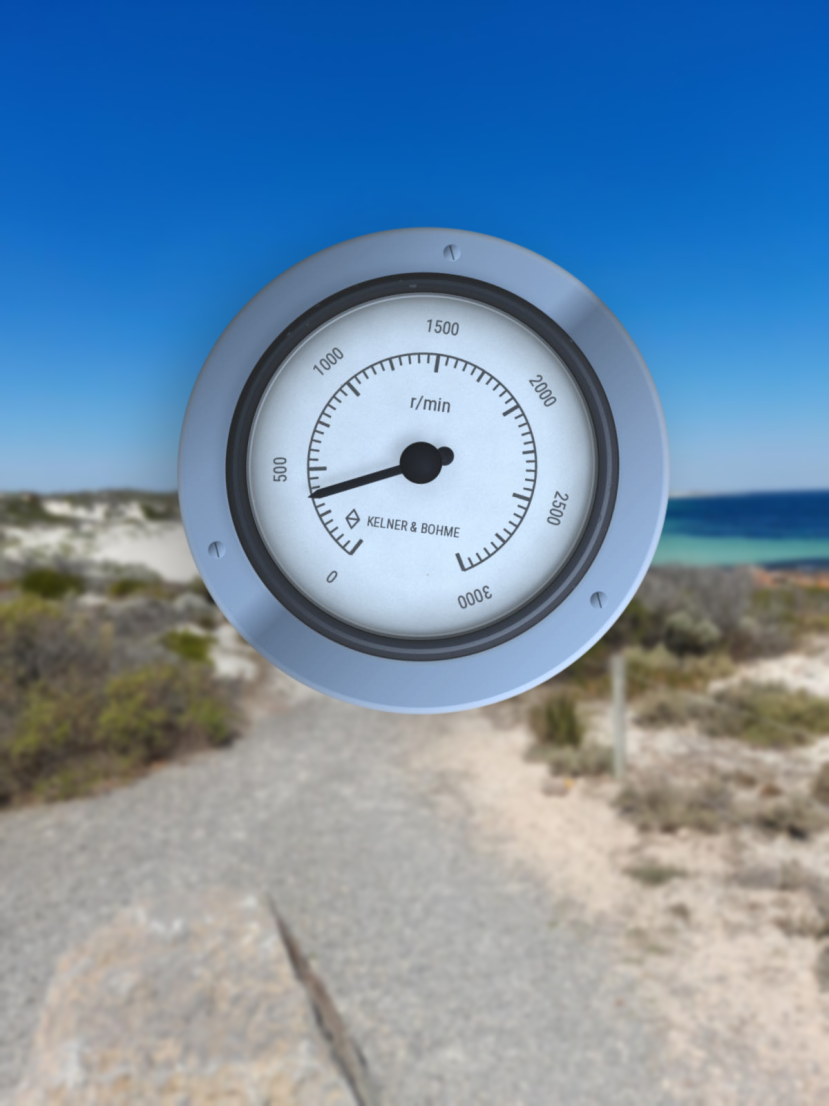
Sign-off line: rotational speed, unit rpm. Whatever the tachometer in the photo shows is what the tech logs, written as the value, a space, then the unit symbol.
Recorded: 350 rpm
